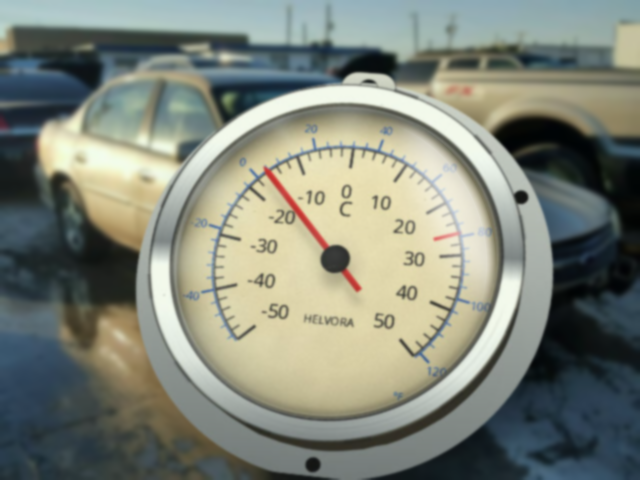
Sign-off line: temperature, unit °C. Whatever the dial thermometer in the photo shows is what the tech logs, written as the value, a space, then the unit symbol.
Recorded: -16 °C
